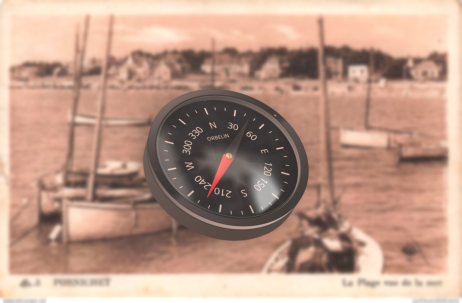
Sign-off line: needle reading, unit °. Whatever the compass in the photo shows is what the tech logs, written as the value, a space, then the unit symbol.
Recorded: 225 °
